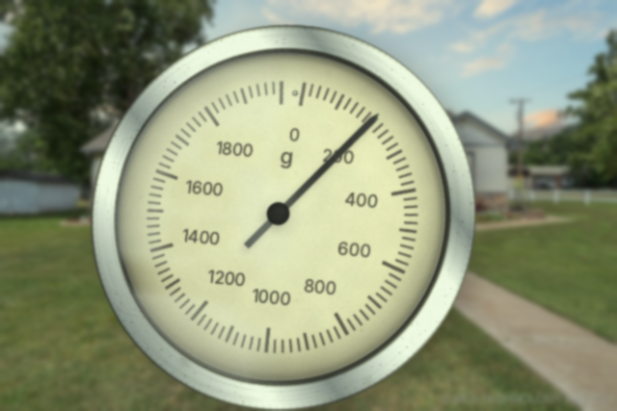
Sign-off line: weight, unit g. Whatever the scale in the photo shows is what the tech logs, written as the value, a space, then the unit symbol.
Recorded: 200 g
